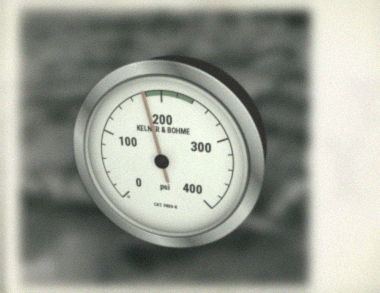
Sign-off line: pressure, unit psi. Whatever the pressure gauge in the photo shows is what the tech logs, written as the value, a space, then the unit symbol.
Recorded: 180 psi
